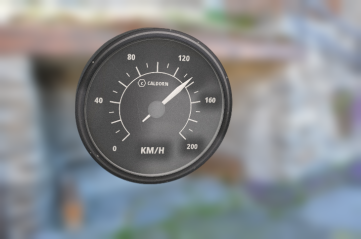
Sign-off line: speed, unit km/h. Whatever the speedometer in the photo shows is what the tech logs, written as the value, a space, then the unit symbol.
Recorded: 135 km/h
